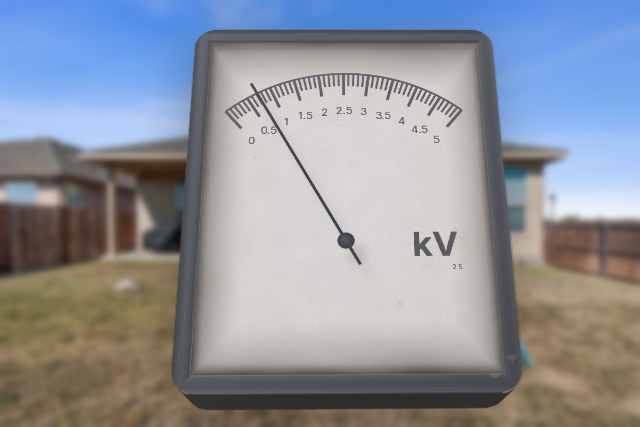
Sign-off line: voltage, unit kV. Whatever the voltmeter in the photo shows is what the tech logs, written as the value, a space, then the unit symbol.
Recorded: 0.7 kV
